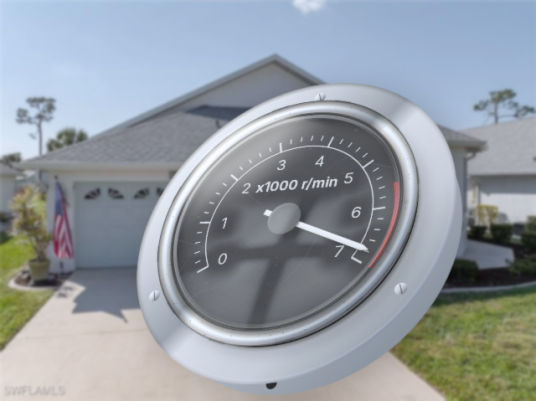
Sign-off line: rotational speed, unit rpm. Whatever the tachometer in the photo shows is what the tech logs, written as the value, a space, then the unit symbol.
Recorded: 6800 rpm
